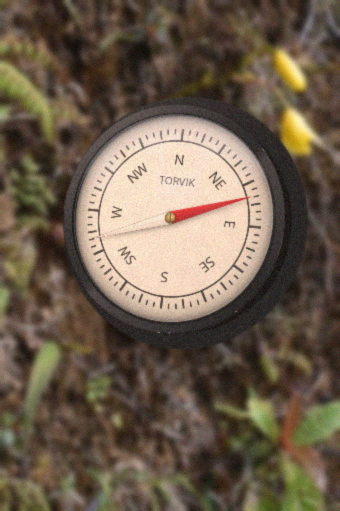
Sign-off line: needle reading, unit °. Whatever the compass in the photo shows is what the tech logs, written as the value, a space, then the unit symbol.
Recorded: 70 °
